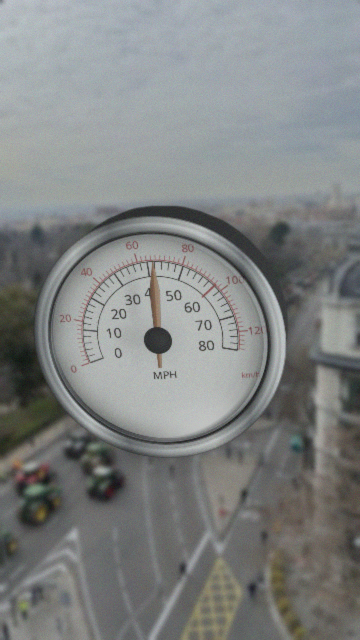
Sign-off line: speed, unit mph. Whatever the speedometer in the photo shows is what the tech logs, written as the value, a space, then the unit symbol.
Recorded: 42 mph
